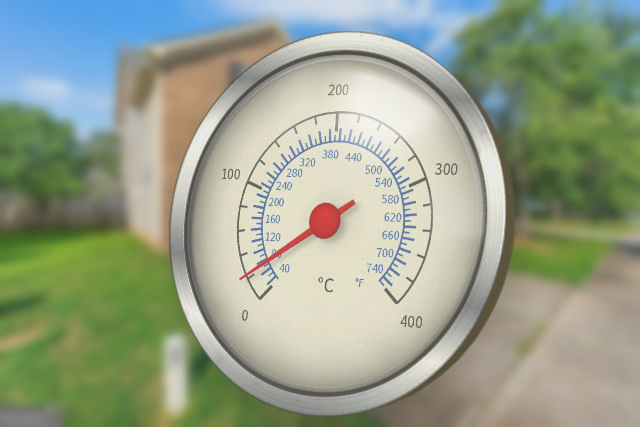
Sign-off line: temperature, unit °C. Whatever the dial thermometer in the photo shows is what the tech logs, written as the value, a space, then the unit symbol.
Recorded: 20 °C
